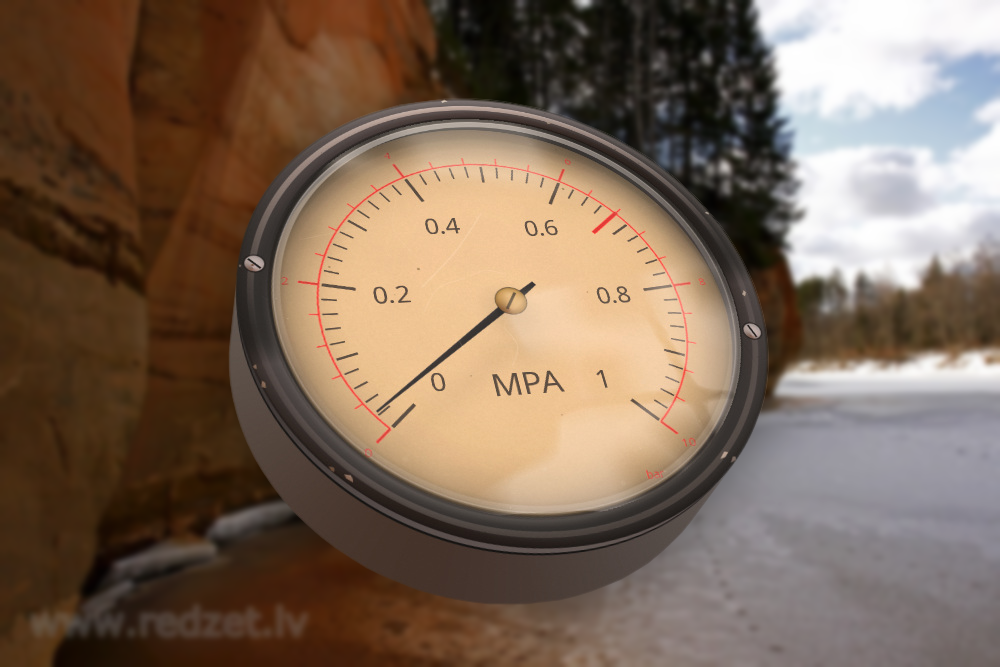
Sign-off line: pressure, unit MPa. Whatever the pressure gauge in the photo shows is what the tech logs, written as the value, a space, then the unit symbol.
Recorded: 0.02 MPa
